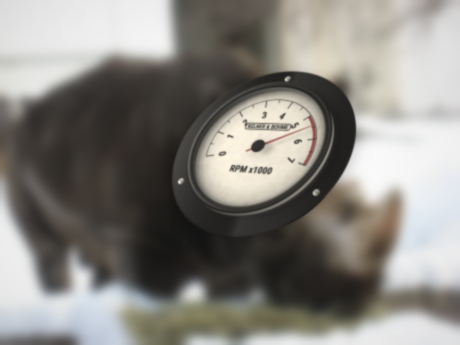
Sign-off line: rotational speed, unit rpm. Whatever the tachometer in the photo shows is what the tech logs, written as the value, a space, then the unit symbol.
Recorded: 5500 rpm
